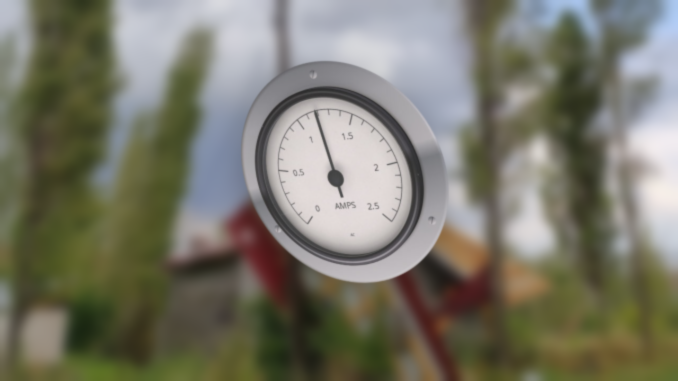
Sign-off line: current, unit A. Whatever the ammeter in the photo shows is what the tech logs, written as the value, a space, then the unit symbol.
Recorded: 1.2 A
